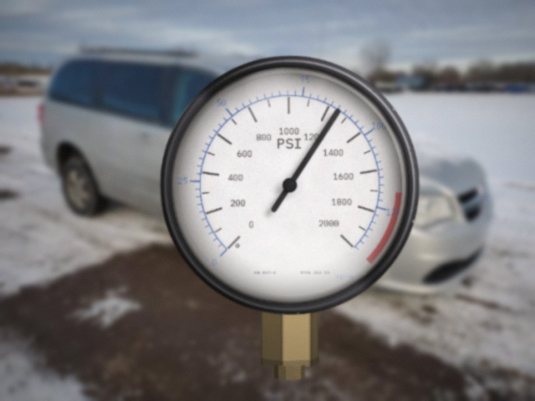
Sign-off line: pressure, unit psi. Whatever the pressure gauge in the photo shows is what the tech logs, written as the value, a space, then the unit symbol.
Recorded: 1250 psi
